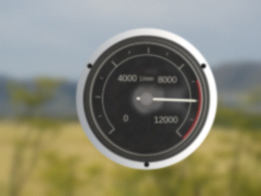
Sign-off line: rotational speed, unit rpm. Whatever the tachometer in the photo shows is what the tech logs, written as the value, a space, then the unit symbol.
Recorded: 10000 rpm
